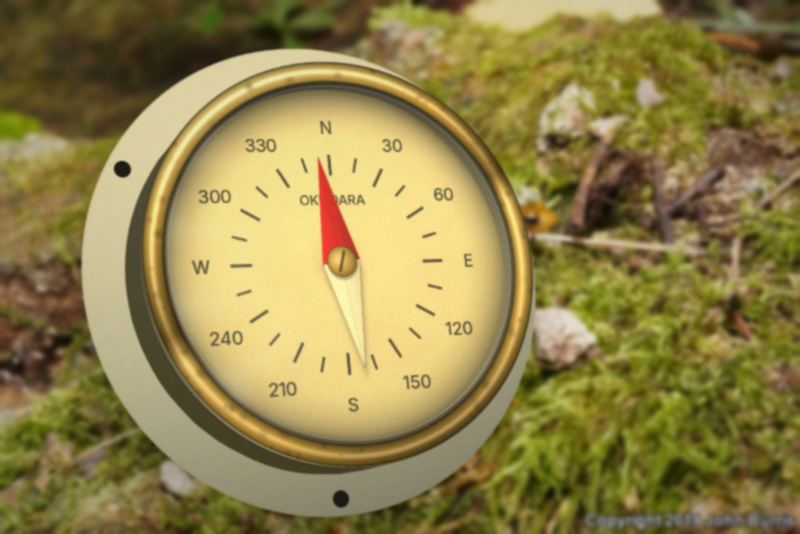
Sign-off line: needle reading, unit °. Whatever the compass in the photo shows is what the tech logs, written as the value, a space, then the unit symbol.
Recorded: 352.5 °
